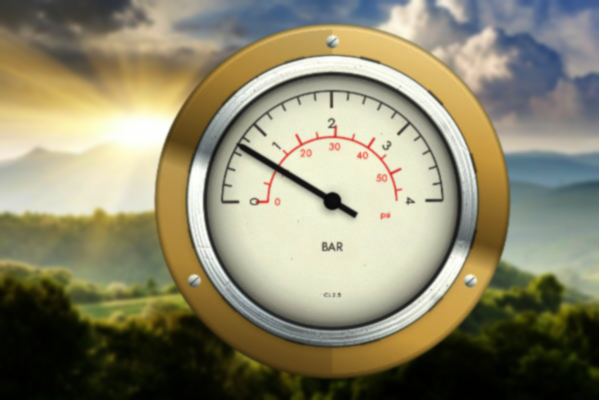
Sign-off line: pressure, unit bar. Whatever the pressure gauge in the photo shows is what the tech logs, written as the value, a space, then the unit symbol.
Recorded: 0.7 bar
